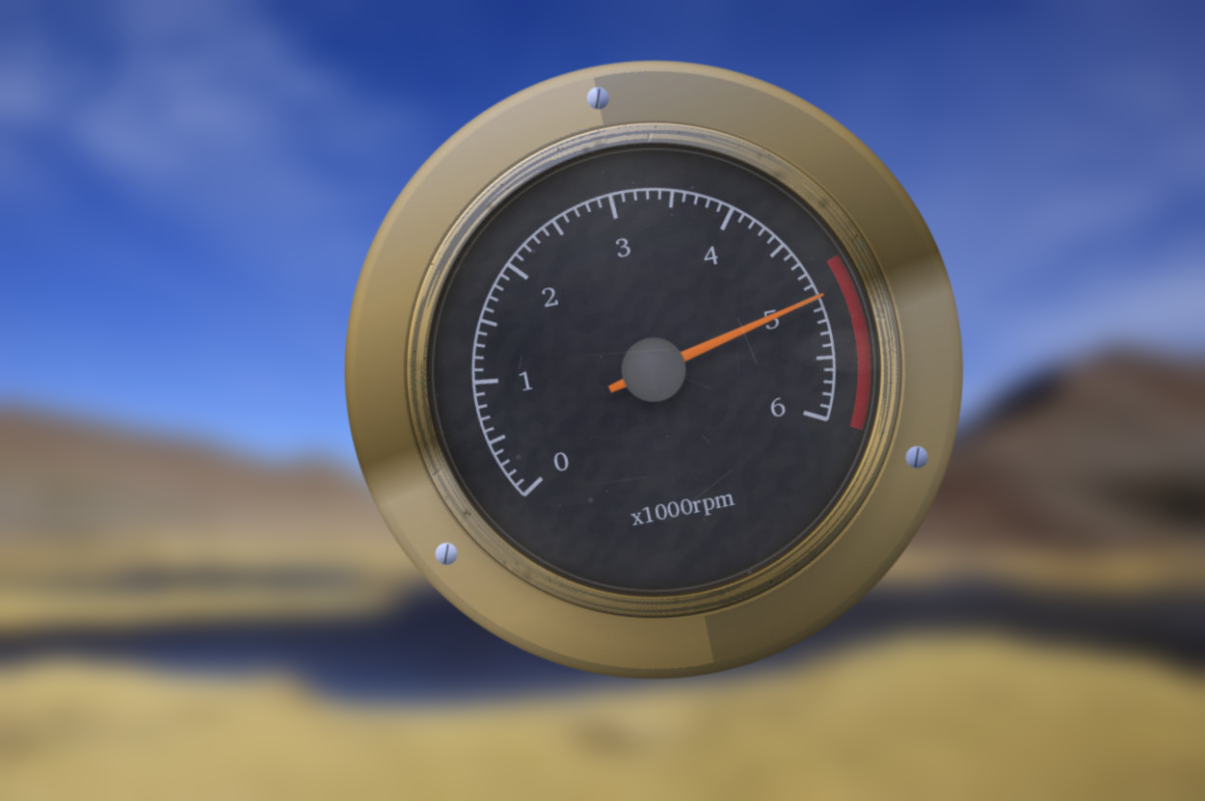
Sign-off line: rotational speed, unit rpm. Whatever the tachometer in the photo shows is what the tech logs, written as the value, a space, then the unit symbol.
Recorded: 5000 rpm
